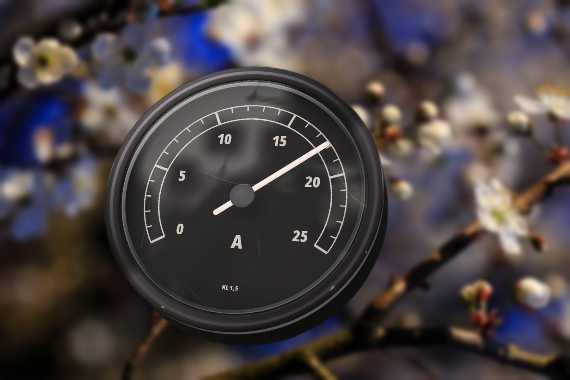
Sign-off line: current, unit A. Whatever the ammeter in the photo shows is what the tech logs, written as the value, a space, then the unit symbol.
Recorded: 18 A
